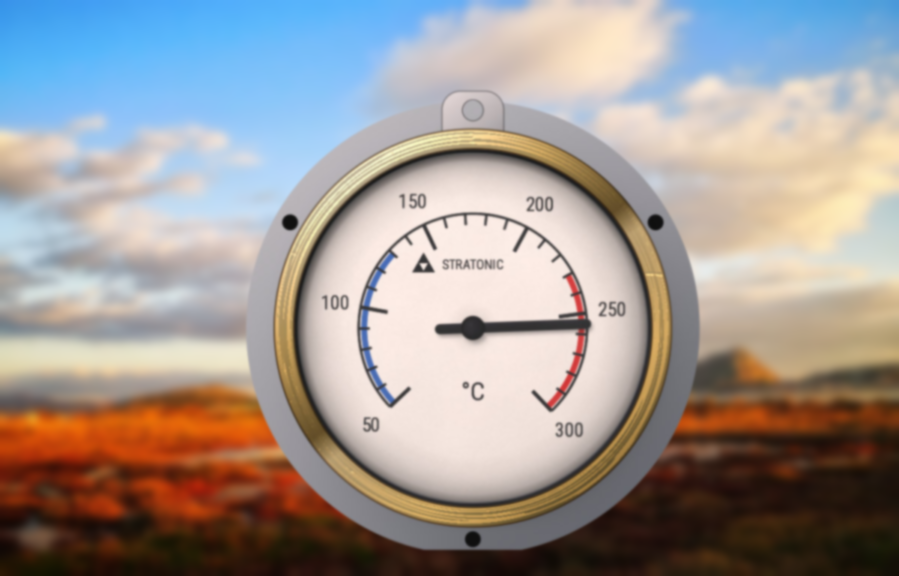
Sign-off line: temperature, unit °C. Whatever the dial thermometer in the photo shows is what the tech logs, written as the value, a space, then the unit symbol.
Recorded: 255 °C
